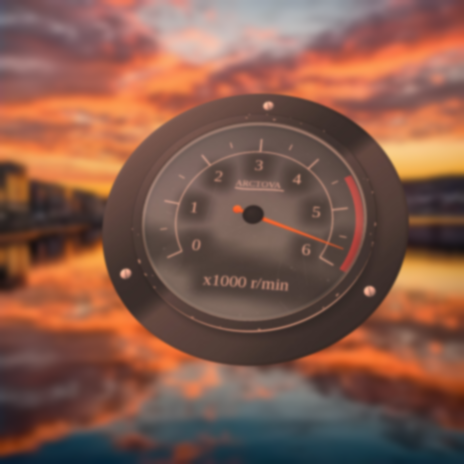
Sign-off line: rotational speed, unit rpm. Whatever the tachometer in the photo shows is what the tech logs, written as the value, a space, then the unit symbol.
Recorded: 5750 rpm
